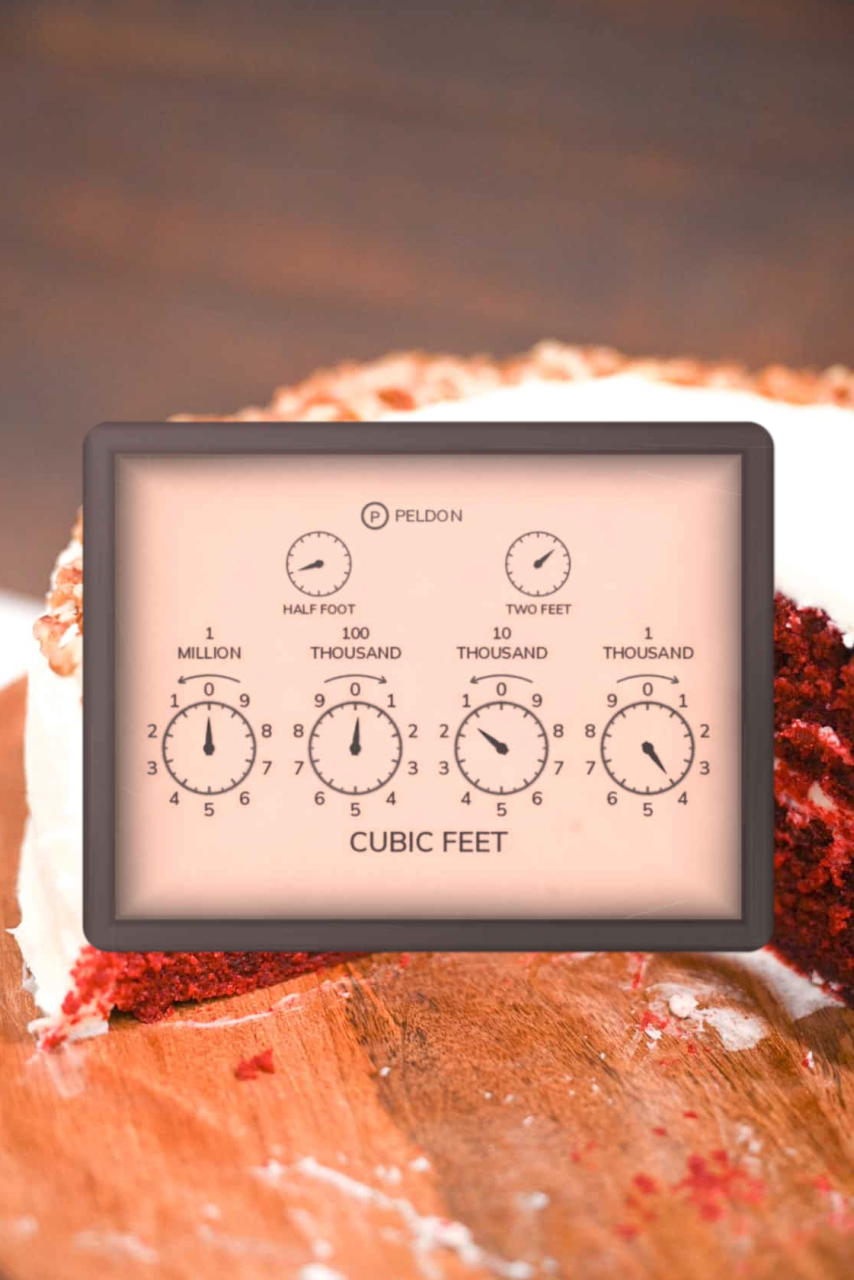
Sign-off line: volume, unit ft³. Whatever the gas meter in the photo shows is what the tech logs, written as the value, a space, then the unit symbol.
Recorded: 1400 ft³
